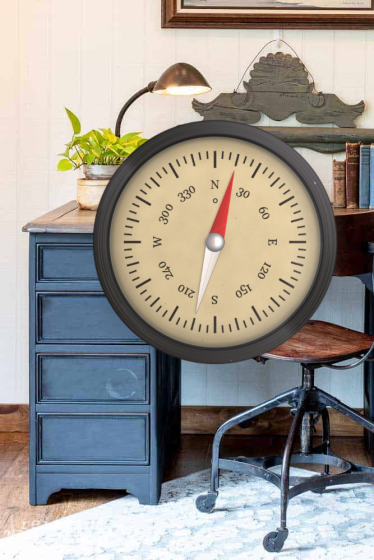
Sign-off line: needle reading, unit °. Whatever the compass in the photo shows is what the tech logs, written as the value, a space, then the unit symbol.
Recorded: 15 °
